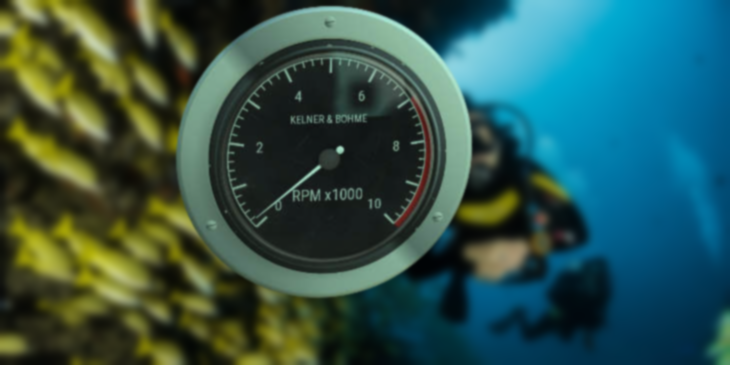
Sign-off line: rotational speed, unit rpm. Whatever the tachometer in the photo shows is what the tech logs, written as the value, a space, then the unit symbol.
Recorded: 200 rpm
